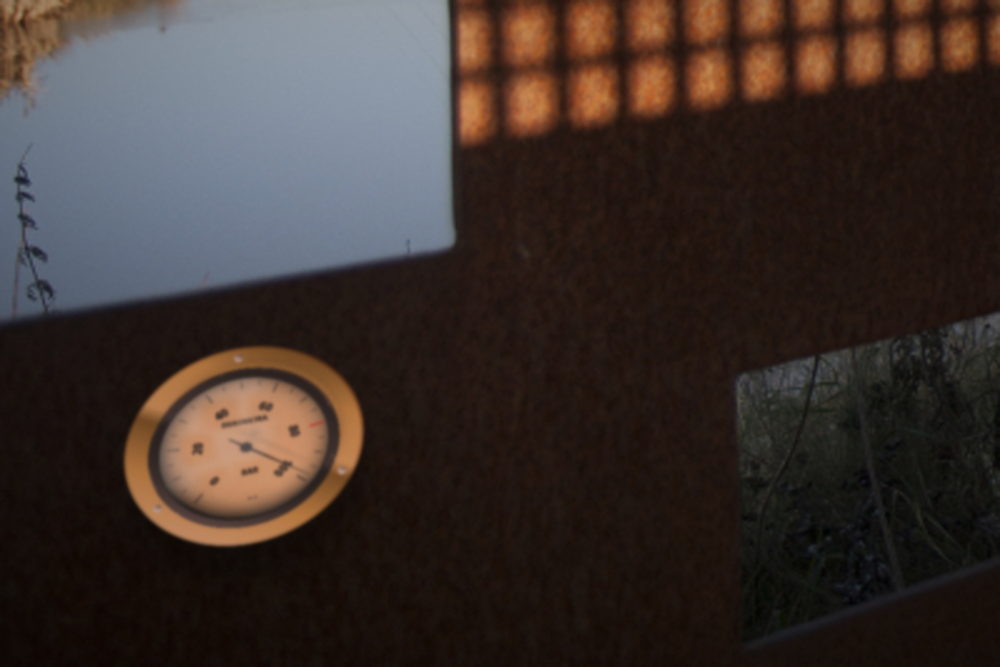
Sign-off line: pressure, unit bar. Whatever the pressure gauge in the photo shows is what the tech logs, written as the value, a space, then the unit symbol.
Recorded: 97.5 bar
